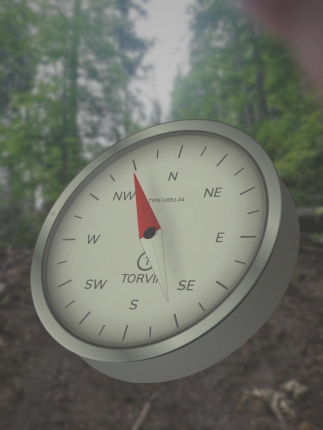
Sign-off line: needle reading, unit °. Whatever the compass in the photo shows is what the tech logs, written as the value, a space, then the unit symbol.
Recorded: 330 °
